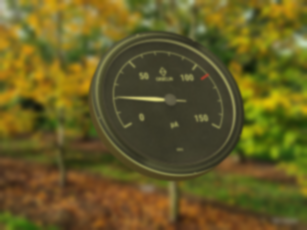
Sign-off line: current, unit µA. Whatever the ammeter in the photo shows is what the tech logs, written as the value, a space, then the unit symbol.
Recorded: 20 µA
